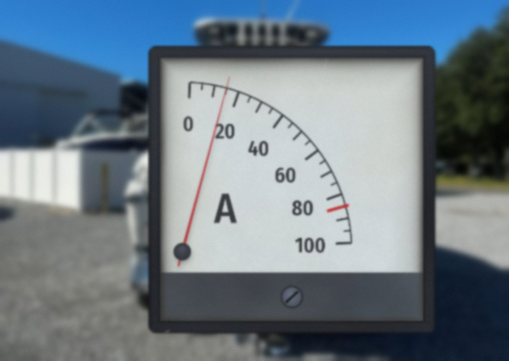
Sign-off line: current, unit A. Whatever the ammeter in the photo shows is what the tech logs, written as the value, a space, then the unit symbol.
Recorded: 15 A
